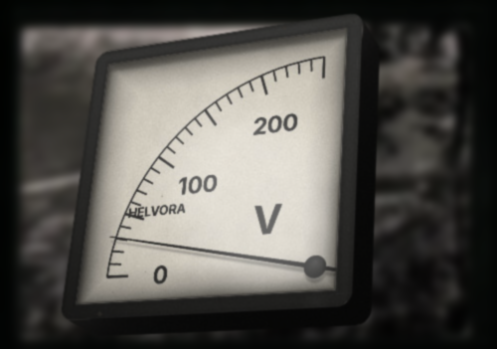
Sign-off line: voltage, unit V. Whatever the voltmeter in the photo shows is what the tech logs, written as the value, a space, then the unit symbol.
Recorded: 30 V
